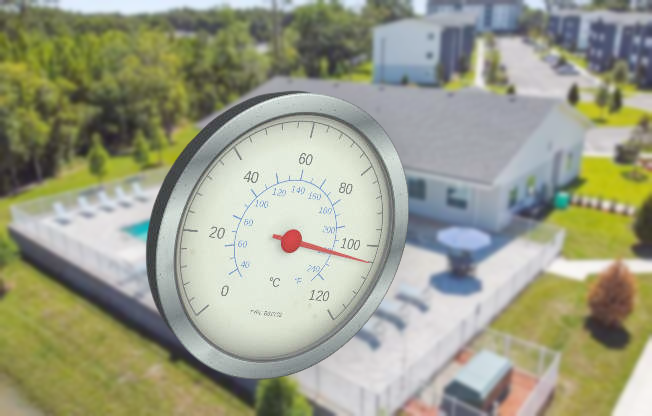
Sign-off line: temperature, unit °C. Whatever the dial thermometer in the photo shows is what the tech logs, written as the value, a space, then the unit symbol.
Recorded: 104 °C
